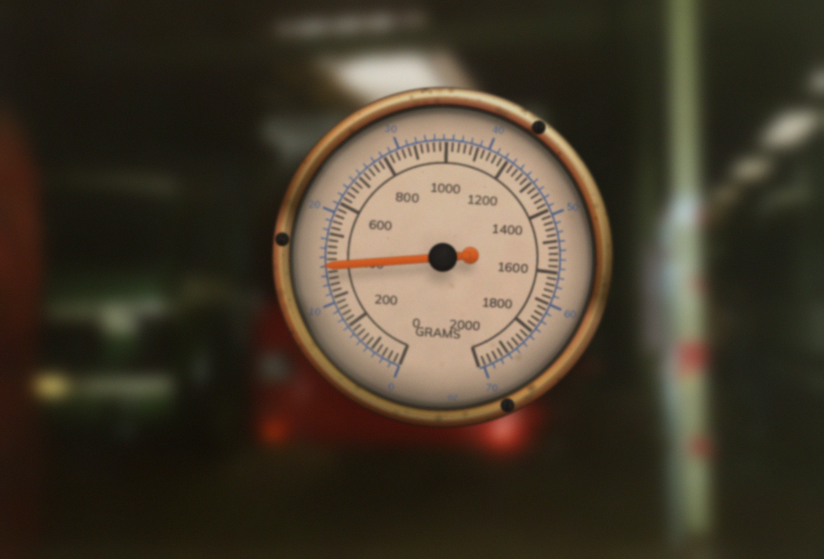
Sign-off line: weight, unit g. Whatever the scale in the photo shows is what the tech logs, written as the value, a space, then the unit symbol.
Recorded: 400 g
